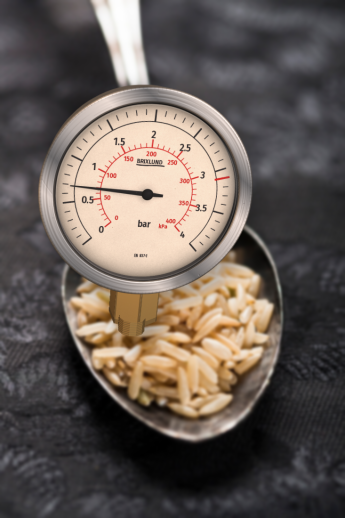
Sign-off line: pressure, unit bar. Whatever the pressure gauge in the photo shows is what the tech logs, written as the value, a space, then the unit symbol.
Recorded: 0.7 bar
